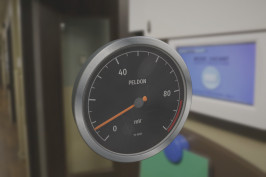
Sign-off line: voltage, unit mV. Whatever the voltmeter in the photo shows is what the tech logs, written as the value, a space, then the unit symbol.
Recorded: 7.5 mV
